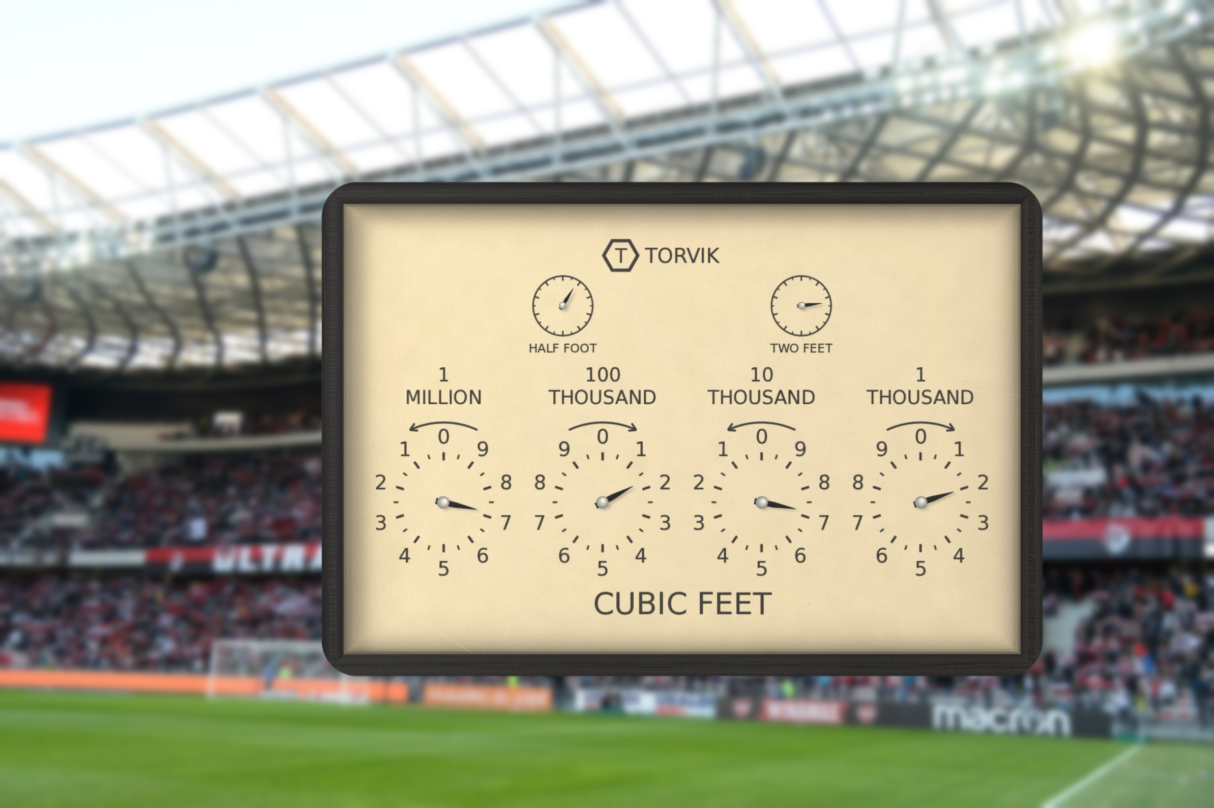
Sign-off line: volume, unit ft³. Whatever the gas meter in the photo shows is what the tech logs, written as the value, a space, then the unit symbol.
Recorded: 717200 ft³
